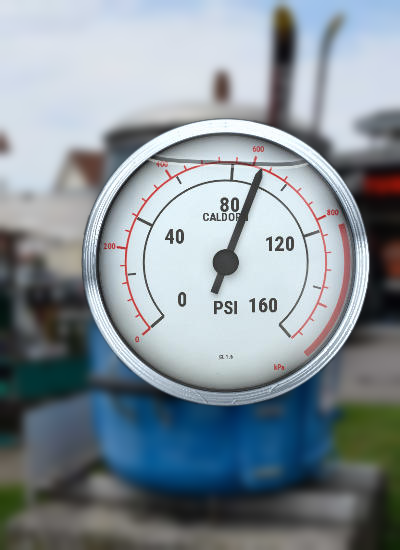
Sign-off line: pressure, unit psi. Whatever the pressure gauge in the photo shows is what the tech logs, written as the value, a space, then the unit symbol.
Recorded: 90 psi
